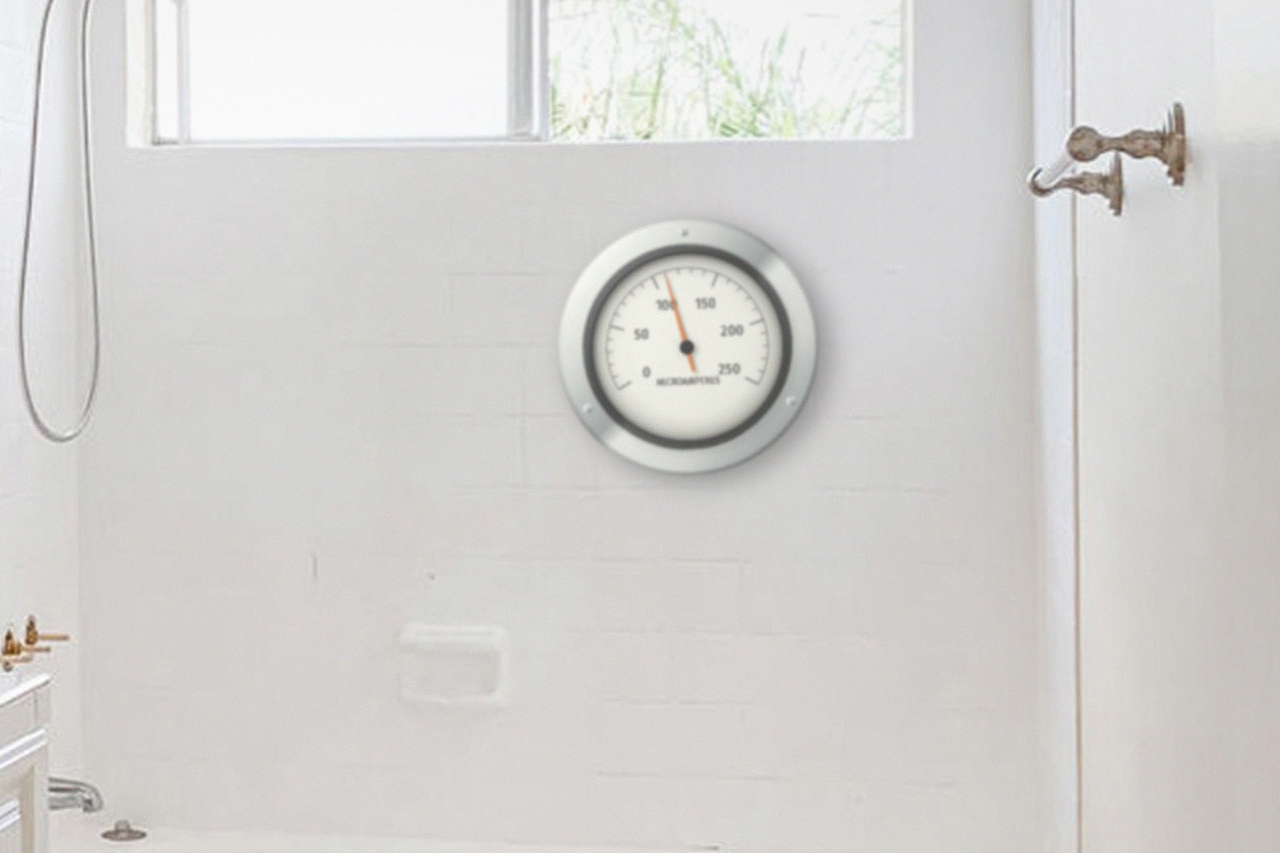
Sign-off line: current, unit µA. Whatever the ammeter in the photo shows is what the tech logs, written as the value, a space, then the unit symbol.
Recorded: 110 µA
